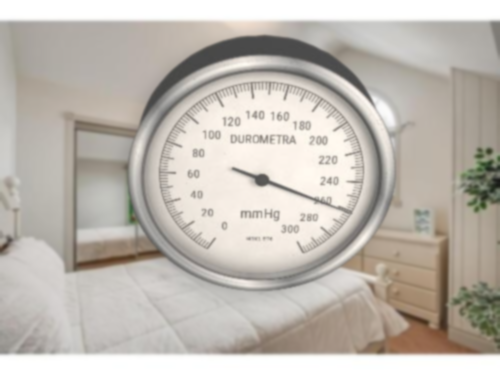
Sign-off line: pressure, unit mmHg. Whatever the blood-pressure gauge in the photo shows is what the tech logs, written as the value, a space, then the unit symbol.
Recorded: 260 mmHg
